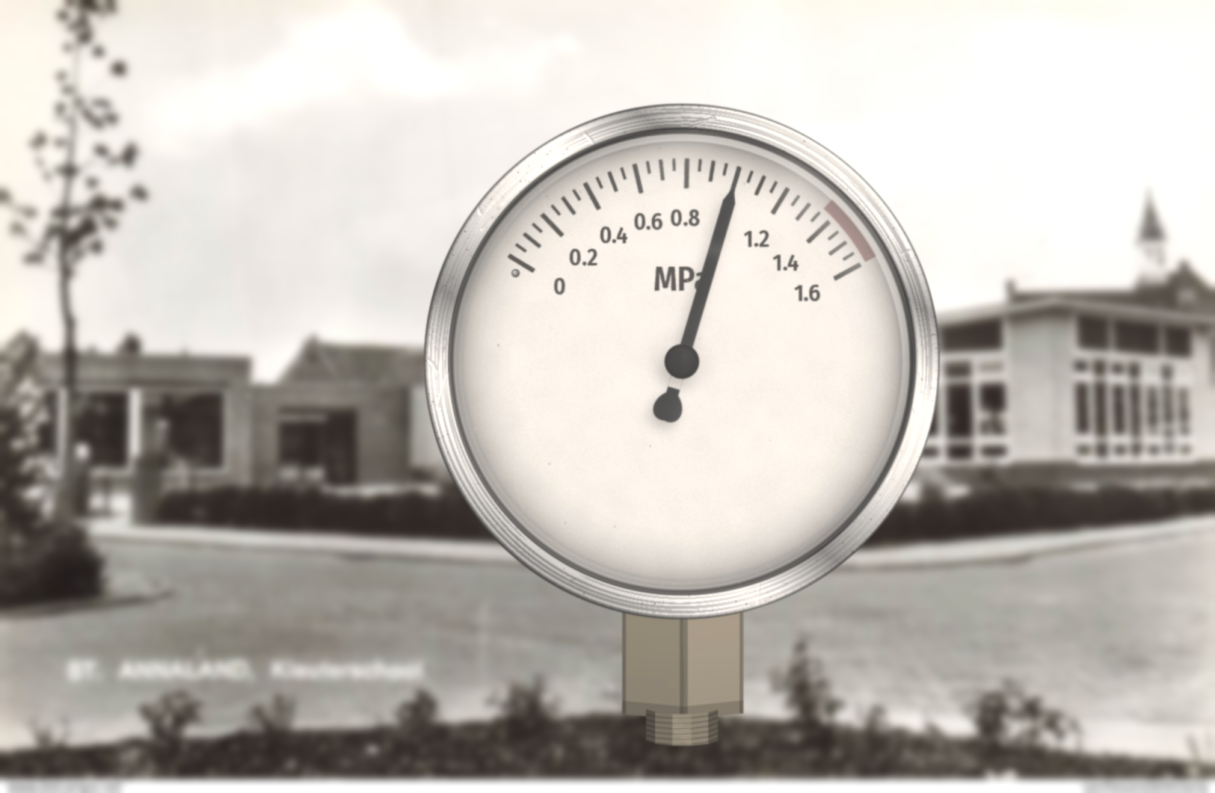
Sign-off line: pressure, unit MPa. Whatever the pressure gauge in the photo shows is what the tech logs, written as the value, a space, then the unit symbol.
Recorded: 1 MPa
